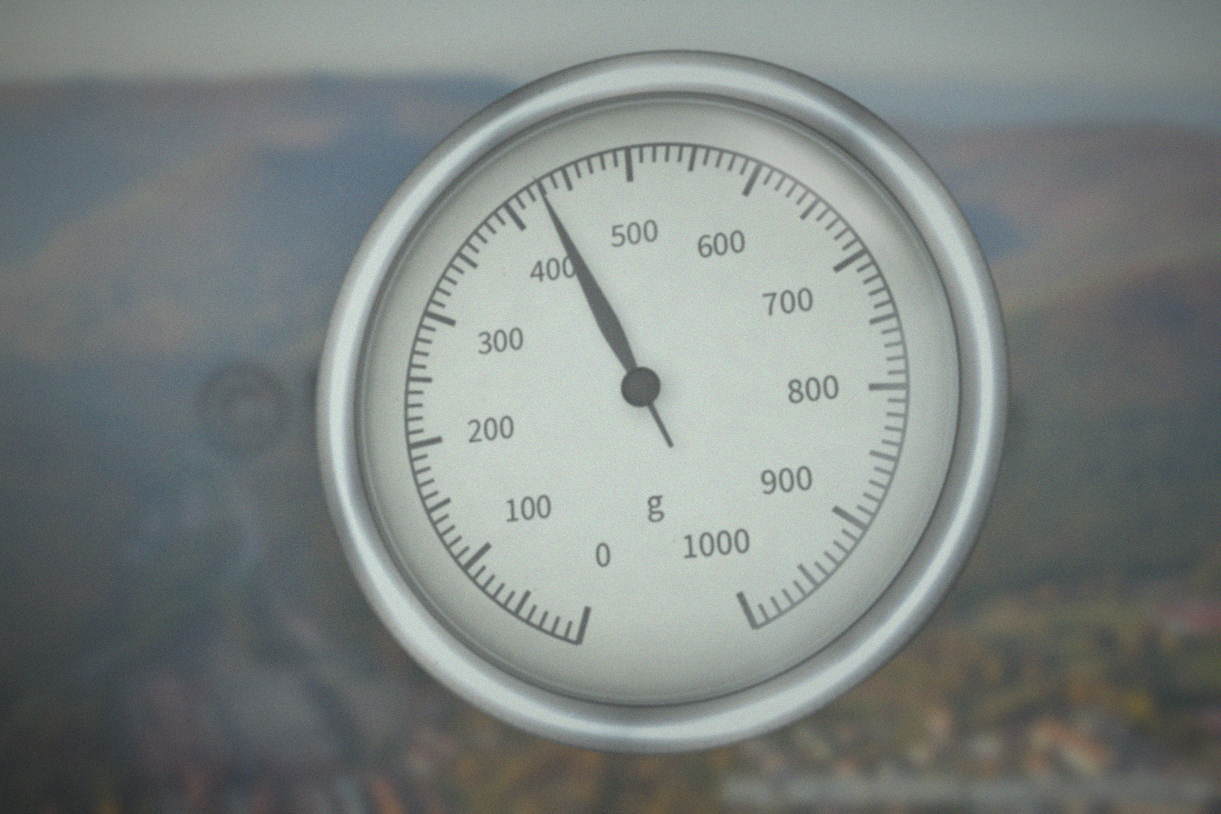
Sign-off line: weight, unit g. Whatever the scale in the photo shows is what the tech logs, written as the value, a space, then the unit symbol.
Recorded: 430 g
